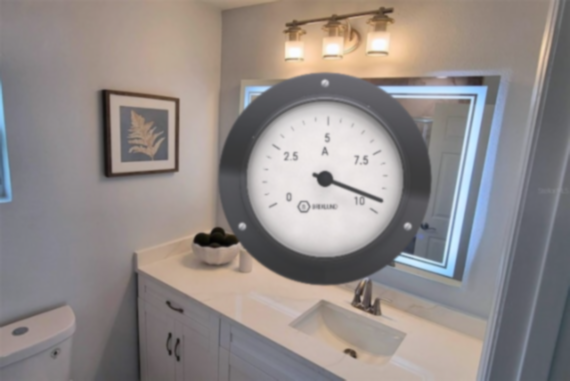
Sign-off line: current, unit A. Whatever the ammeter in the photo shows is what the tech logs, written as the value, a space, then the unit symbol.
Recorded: 9.5 A
